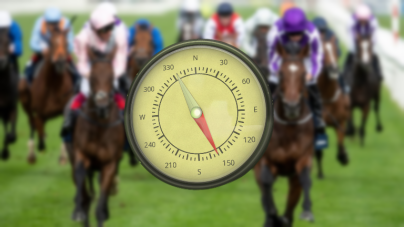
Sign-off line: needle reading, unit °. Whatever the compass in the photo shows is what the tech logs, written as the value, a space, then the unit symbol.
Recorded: 155 °
